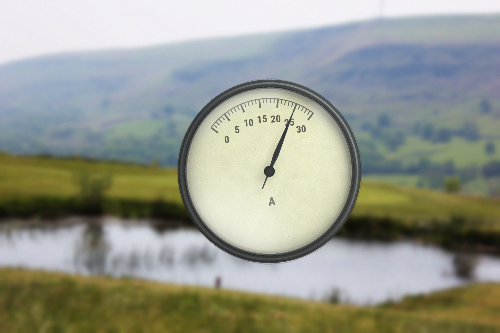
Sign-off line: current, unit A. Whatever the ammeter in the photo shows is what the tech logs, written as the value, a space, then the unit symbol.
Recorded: 25 A
